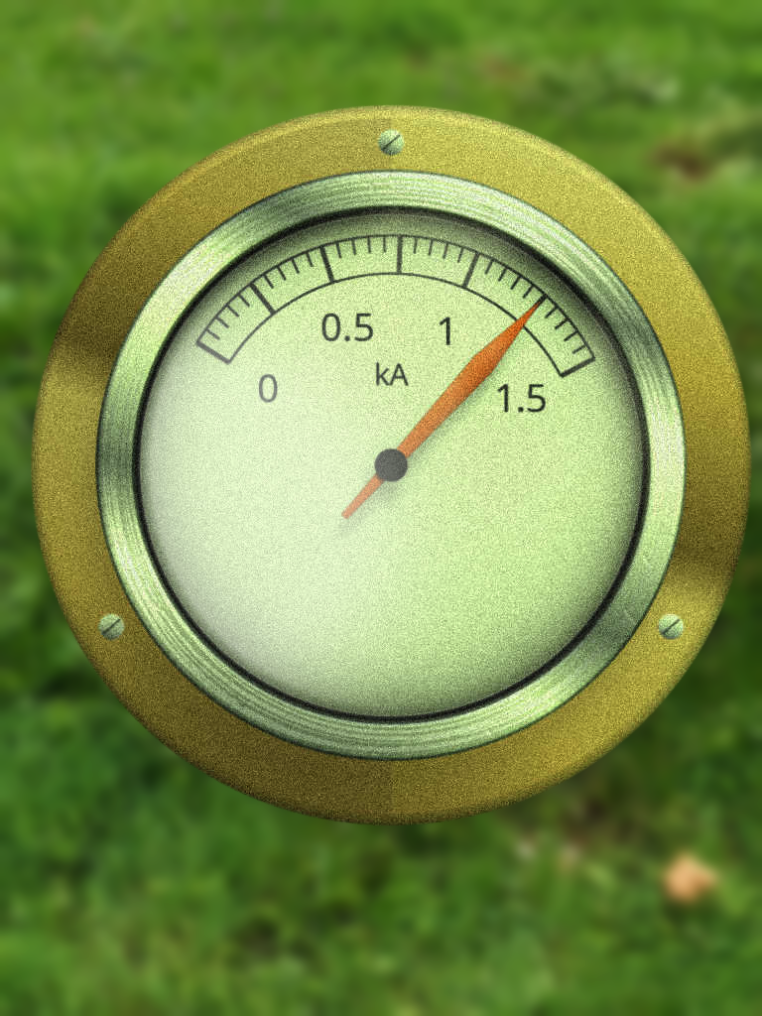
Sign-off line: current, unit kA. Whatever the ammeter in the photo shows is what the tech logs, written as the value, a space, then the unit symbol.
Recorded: 1.25 kA
